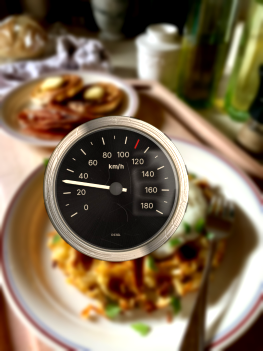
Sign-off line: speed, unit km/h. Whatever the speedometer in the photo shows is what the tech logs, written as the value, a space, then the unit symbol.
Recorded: 30 km/h
